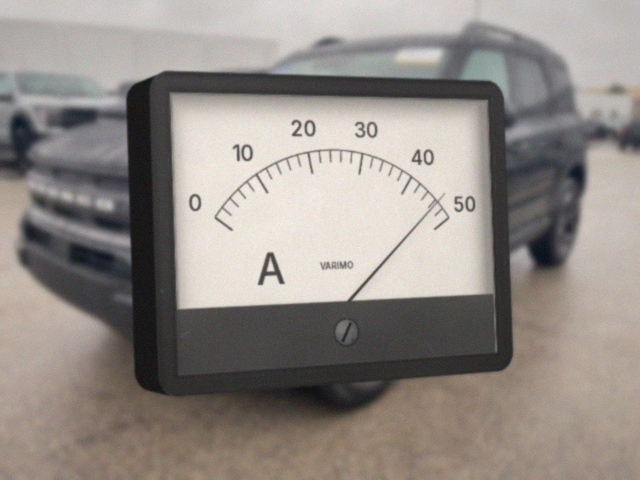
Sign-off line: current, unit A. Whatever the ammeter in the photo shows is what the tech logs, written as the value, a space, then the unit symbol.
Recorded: 46 A
